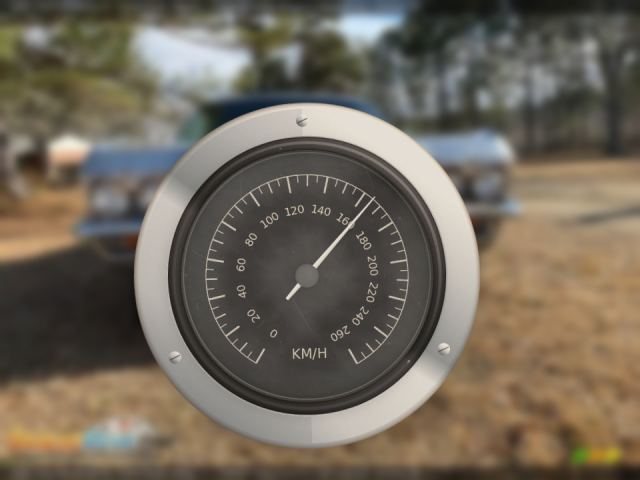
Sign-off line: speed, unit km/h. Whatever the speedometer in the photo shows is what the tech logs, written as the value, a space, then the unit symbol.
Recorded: 165 km/h
